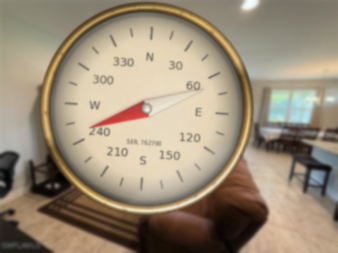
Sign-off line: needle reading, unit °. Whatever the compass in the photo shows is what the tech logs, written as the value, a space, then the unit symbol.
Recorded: 247.5 °
